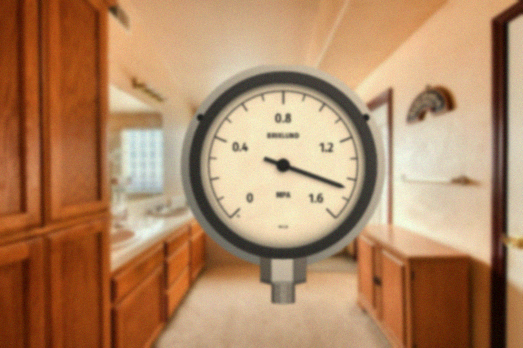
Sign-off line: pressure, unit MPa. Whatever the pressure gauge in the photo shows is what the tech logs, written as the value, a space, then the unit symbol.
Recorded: 1.45 MPa
